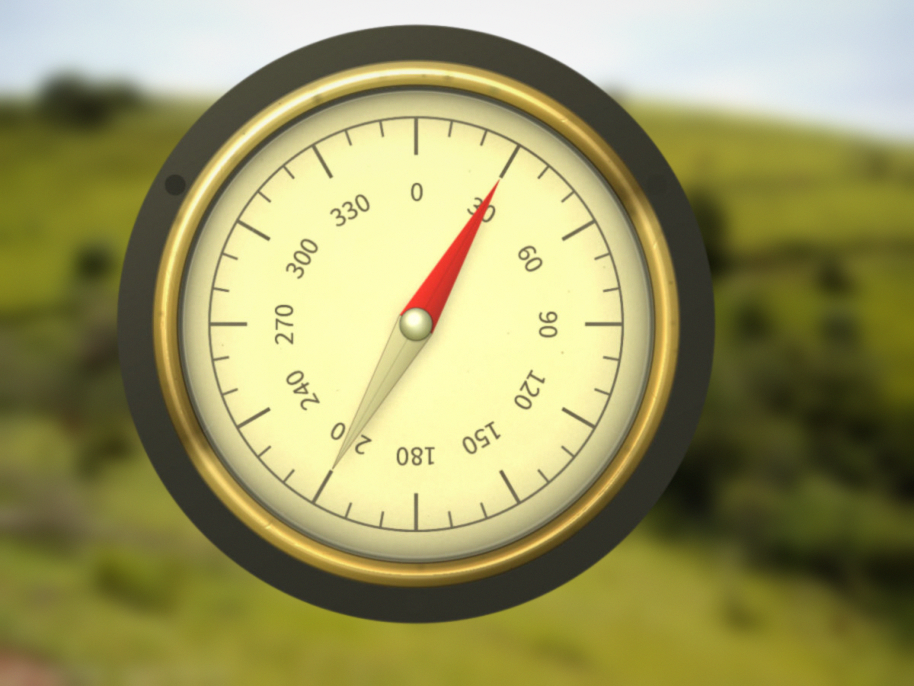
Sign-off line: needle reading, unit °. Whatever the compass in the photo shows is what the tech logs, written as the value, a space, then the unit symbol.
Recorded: 30 °
